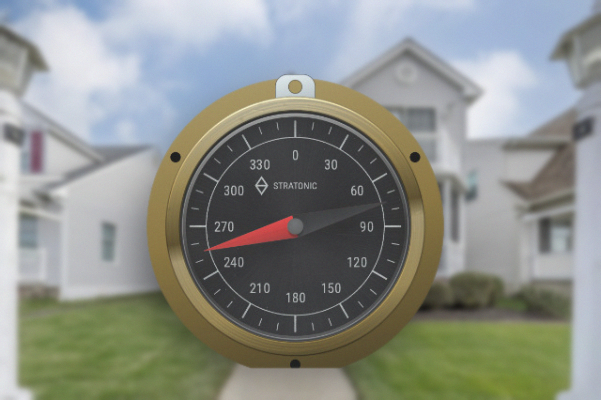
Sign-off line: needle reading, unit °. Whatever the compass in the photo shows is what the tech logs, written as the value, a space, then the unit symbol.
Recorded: 255 °
